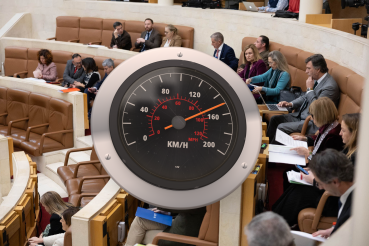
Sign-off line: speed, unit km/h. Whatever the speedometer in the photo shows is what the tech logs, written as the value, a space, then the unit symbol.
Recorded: 150 km/h
